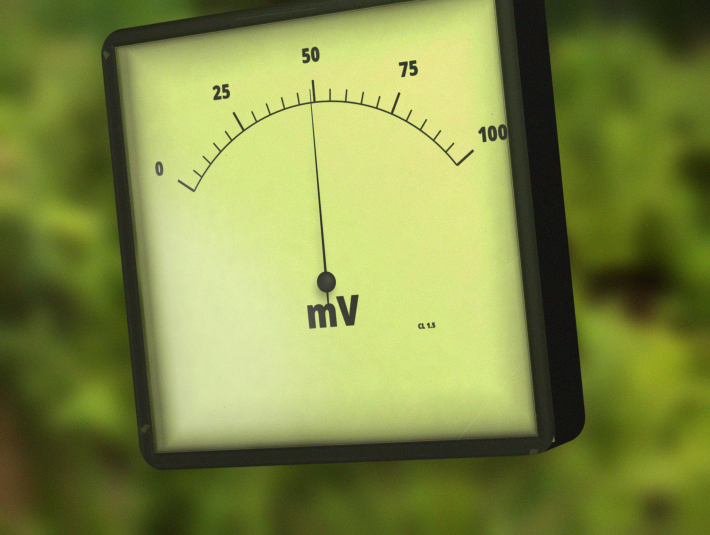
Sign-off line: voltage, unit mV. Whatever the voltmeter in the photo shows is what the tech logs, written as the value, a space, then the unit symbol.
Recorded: 50 mV
